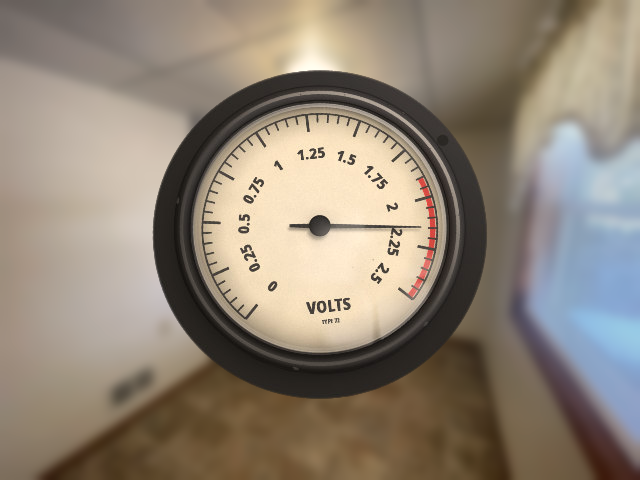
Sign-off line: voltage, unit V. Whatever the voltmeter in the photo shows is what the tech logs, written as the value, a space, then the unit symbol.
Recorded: 2.15 V
